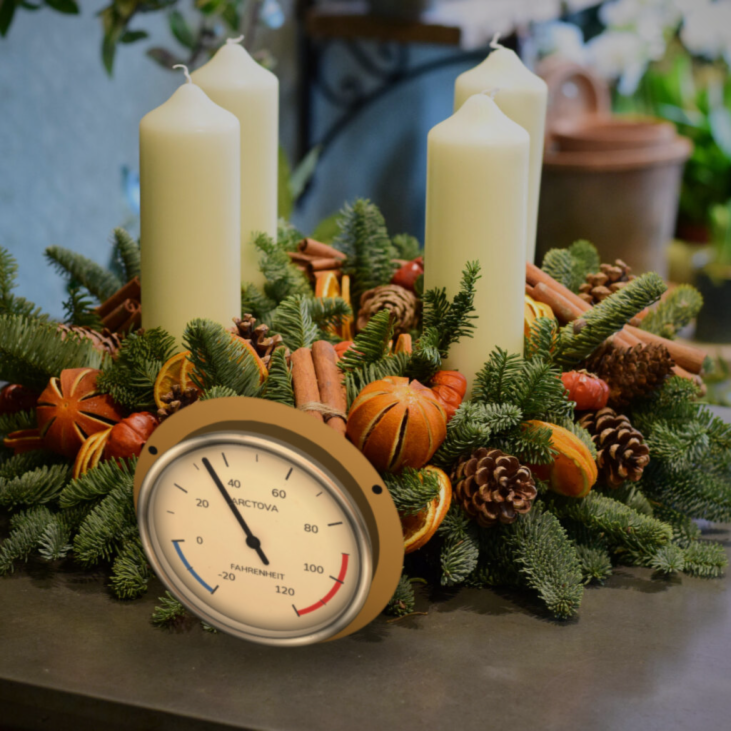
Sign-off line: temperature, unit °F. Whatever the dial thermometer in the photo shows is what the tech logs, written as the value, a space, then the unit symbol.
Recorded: 35 °F
